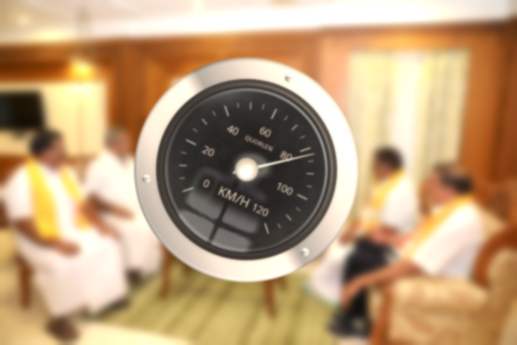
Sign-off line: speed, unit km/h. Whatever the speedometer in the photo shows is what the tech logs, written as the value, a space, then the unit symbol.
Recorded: 82.5 km/h
